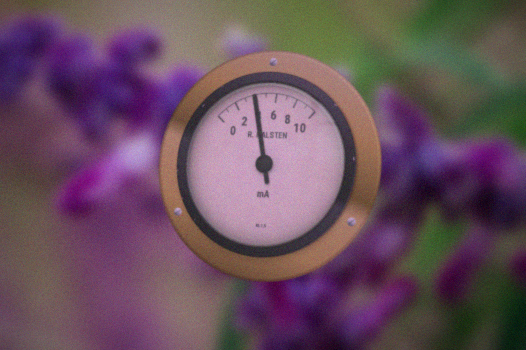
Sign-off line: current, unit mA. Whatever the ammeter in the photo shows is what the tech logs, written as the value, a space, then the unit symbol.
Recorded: 4 mA
